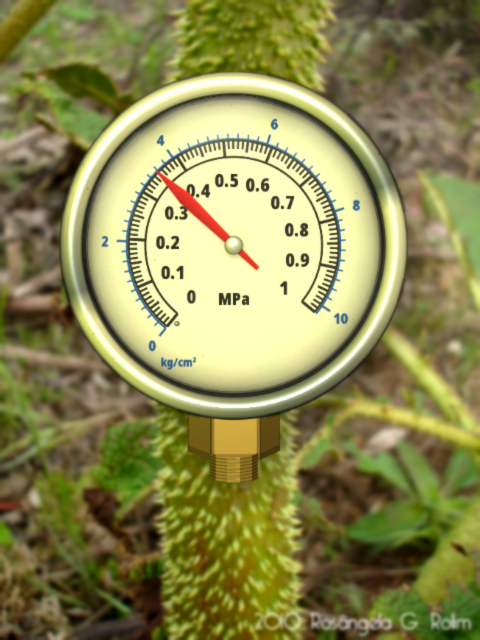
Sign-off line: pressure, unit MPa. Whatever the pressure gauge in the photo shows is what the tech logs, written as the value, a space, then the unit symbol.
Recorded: 0.35 MPa
